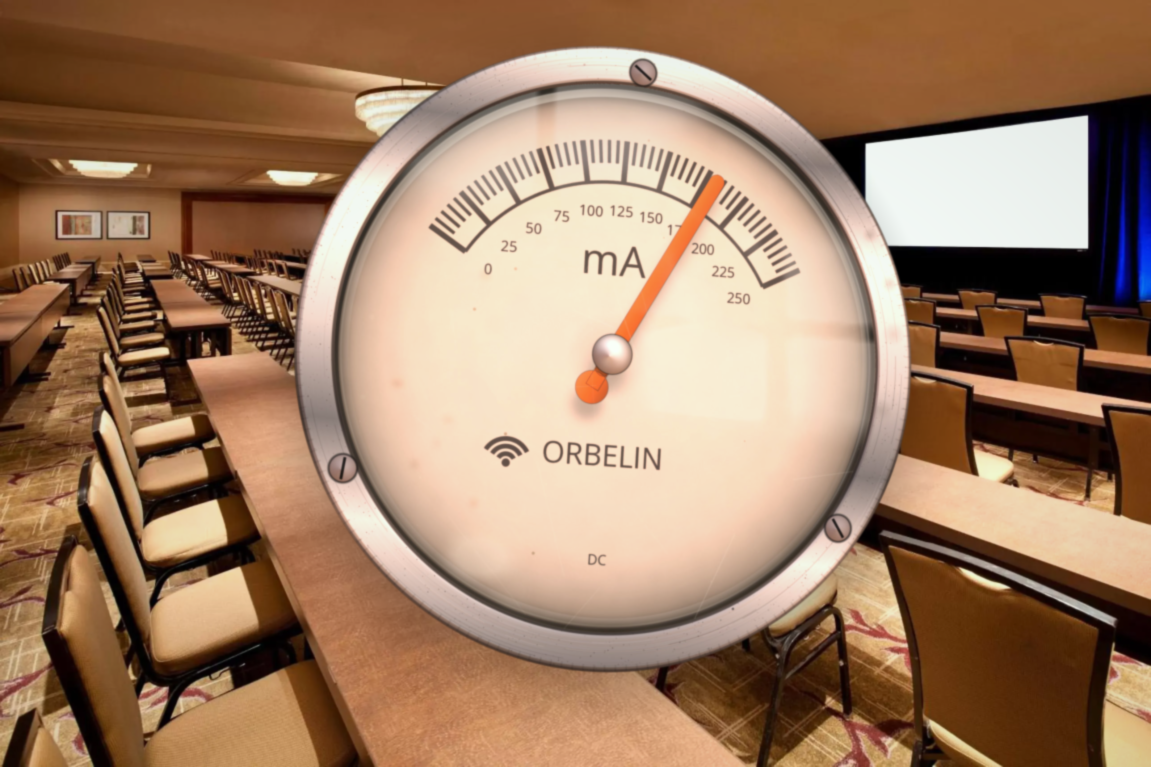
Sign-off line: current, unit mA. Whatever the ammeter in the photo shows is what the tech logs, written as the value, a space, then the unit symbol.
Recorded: 180 mA
